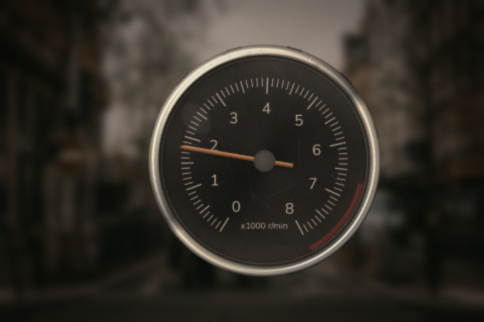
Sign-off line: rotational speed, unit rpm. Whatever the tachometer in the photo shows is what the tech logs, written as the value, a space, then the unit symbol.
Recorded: 1800 rpm
